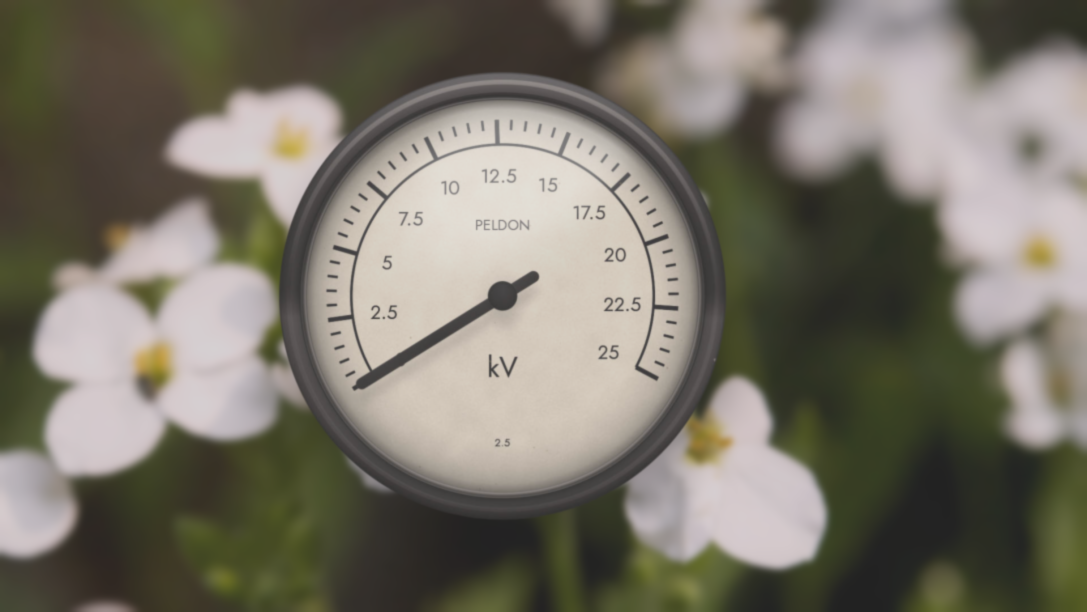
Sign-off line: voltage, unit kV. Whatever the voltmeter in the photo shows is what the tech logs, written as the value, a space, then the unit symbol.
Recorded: 0 kV
